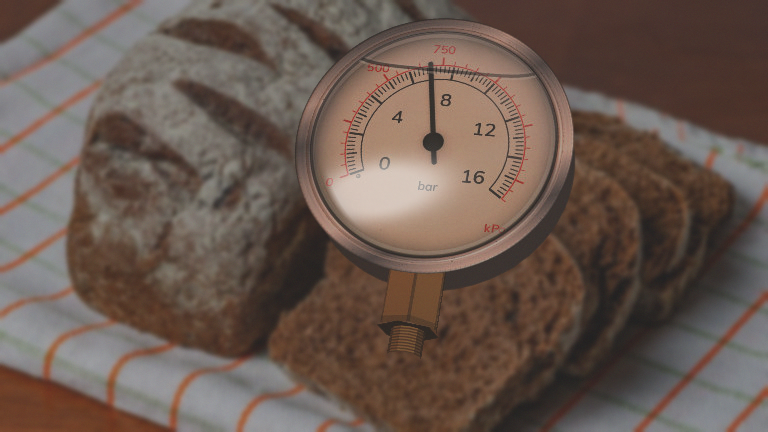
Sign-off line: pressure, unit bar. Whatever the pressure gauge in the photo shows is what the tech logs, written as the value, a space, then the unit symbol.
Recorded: 7 bar
